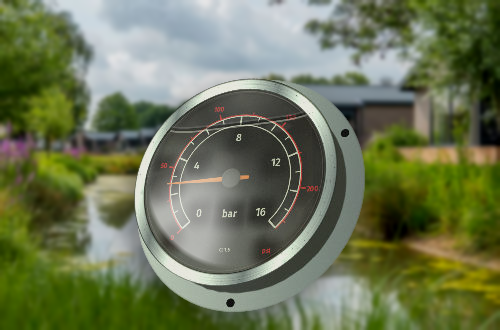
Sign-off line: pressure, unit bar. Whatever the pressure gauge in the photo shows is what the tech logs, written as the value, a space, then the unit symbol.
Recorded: 2.5 bar
